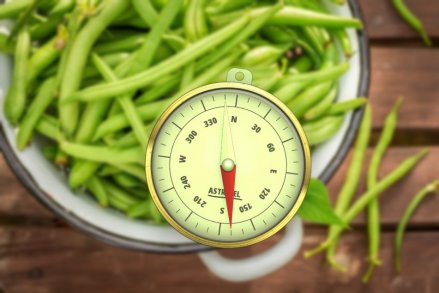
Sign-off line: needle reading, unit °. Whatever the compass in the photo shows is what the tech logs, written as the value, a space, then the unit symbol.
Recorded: 170 °
